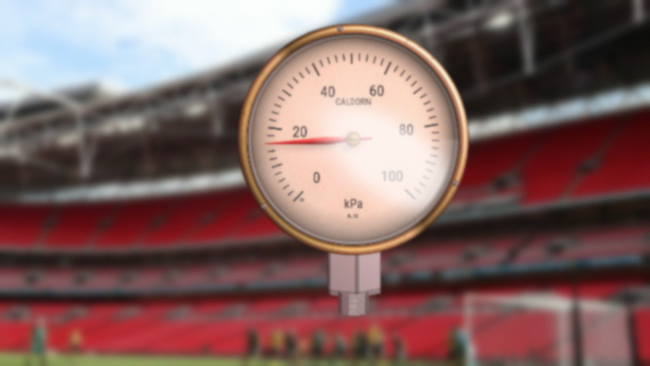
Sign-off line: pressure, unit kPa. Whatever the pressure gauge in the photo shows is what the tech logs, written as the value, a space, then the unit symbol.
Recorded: 16 kPa
